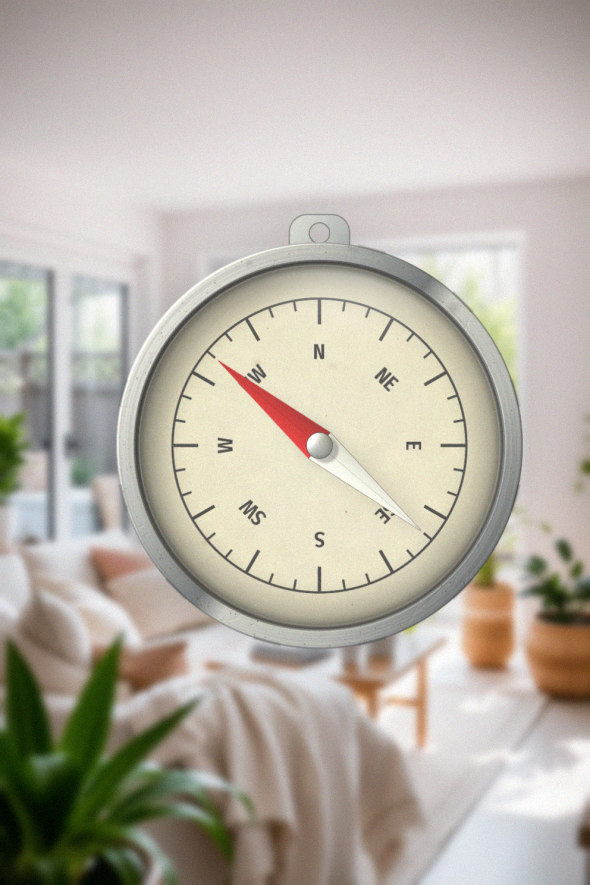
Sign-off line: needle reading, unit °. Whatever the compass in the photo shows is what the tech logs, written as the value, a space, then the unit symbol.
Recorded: 310 °
